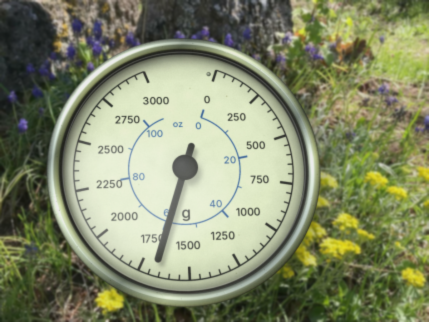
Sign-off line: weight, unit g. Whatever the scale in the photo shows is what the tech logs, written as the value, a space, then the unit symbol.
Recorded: 1675 g
